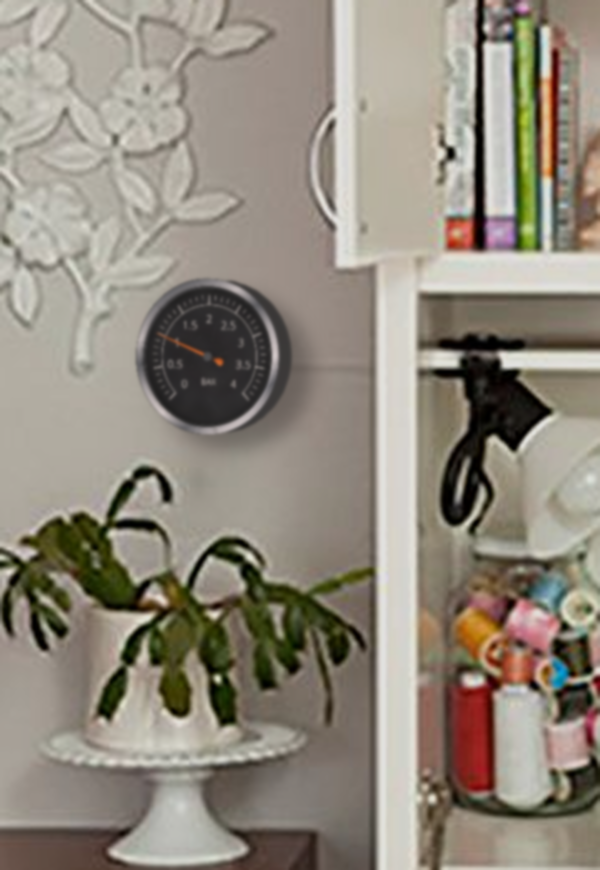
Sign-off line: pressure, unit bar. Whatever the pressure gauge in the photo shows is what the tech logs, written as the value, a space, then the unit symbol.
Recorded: 1 bar
